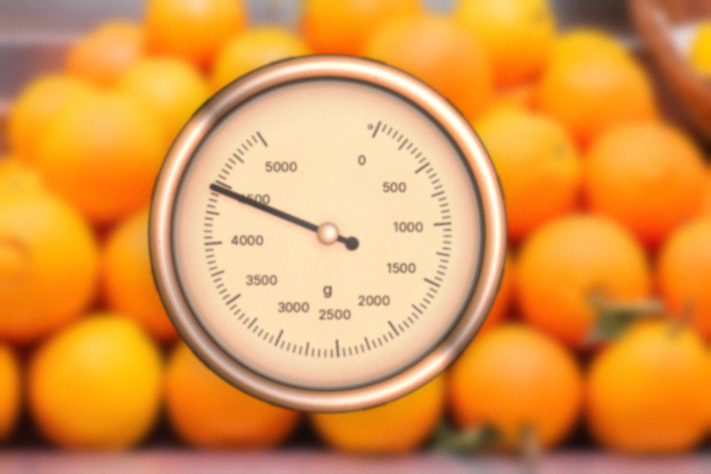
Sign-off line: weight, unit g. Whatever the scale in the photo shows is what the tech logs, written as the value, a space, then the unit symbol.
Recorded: 4450 g
